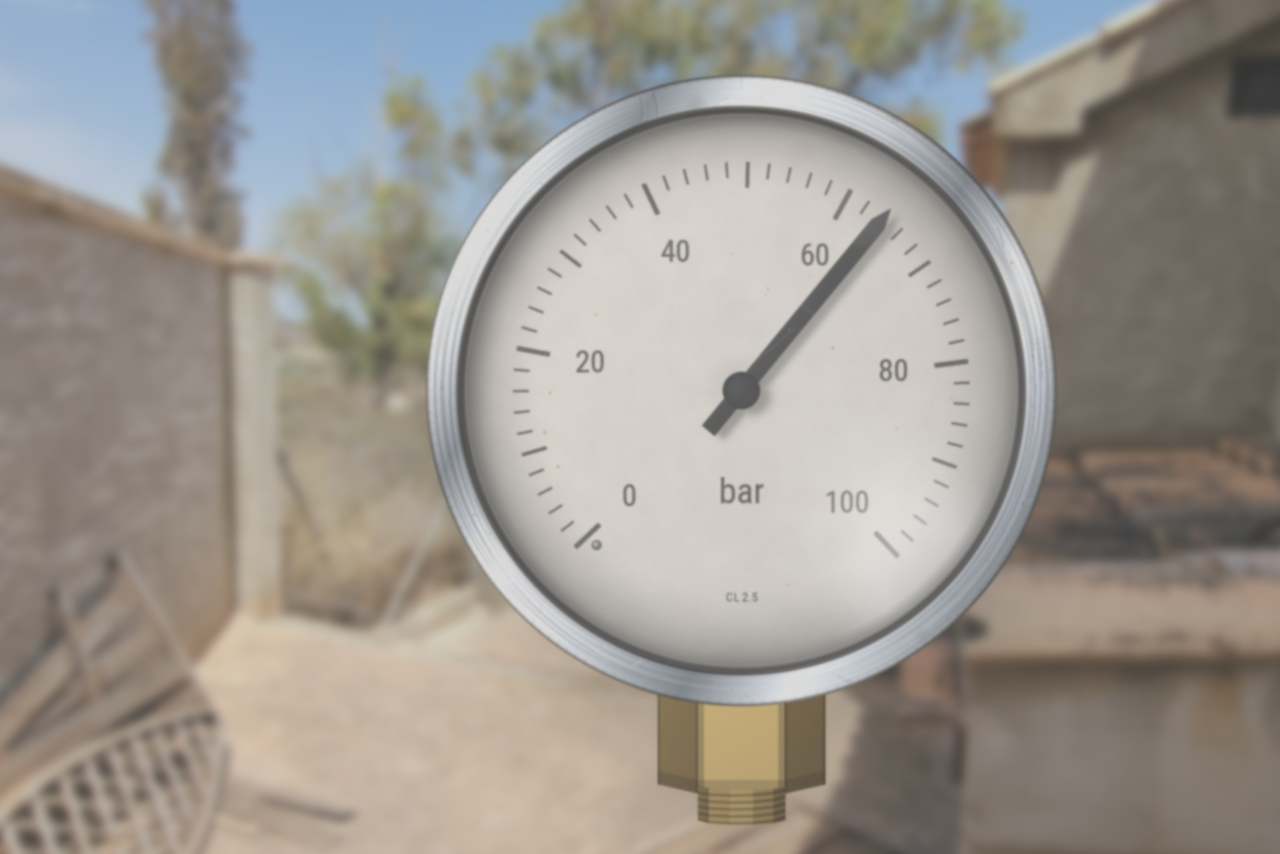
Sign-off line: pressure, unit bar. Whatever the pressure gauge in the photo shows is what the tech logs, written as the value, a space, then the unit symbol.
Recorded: 64 bar
